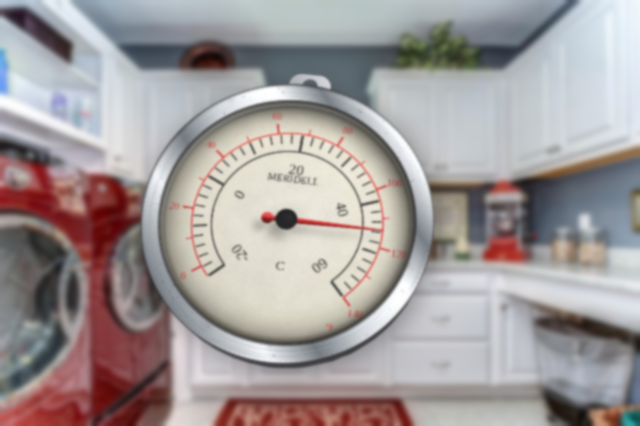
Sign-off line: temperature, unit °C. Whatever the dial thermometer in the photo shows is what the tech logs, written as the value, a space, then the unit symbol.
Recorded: 46 °C
